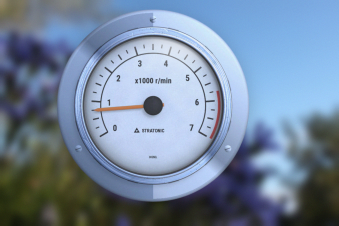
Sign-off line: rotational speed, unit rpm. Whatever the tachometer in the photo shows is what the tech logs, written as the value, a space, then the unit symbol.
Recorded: 750 rpm
